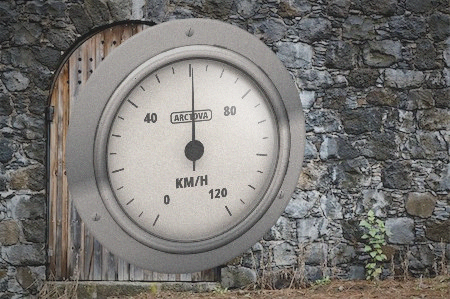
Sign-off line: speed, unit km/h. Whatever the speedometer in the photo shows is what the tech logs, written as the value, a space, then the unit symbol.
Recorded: 60 km/h
